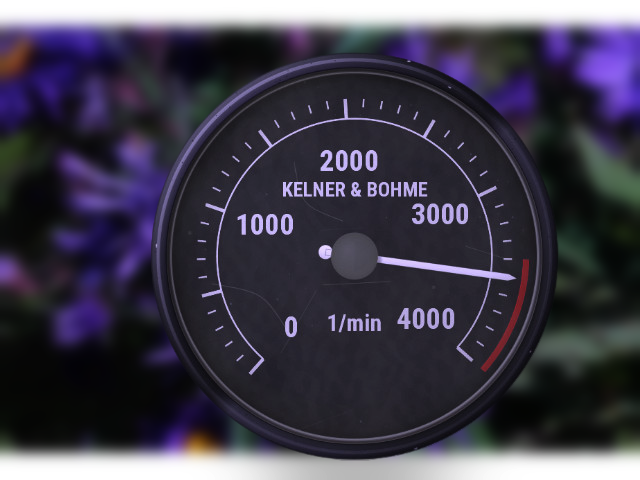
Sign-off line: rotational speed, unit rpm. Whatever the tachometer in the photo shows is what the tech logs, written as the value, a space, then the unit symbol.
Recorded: 3500 rpm
